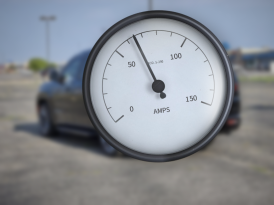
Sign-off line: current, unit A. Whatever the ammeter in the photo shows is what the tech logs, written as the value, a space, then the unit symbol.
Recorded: 65 A
